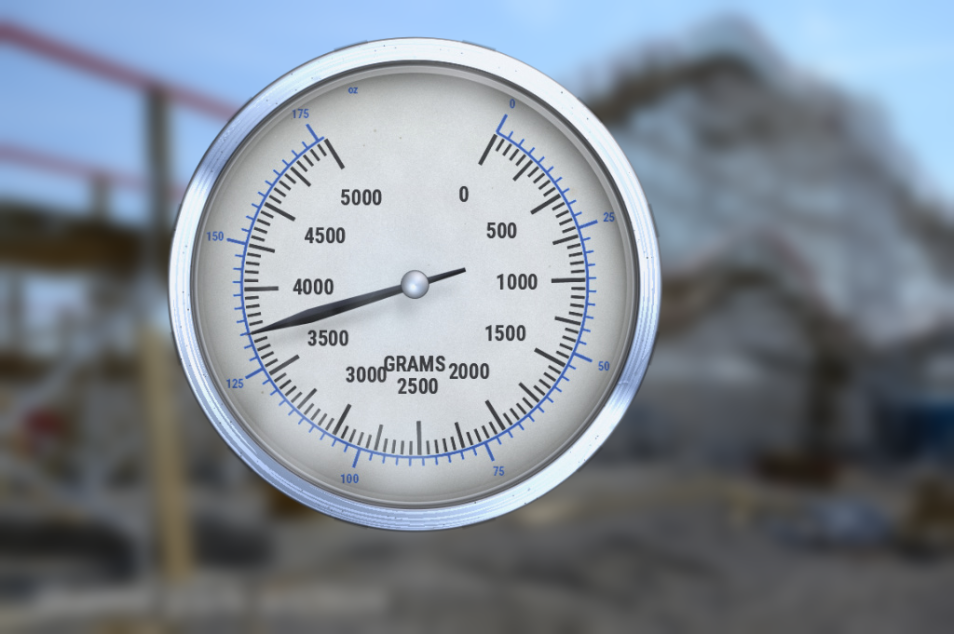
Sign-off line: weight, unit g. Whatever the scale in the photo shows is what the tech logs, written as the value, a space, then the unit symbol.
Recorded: 3750 g
